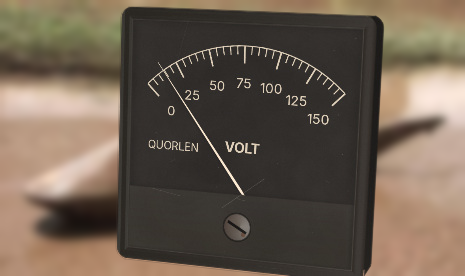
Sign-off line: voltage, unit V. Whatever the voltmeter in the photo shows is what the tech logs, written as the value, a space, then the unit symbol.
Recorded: 15 V
